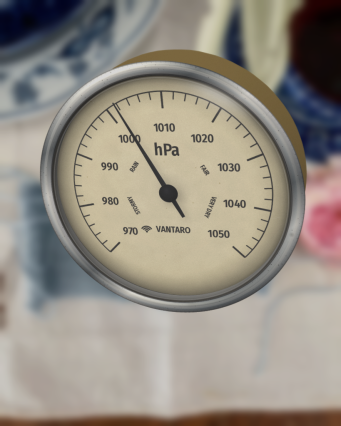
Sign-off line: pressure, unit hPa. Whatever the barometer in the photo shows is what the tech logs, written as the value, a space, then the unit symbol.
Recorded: 1002 hPa
